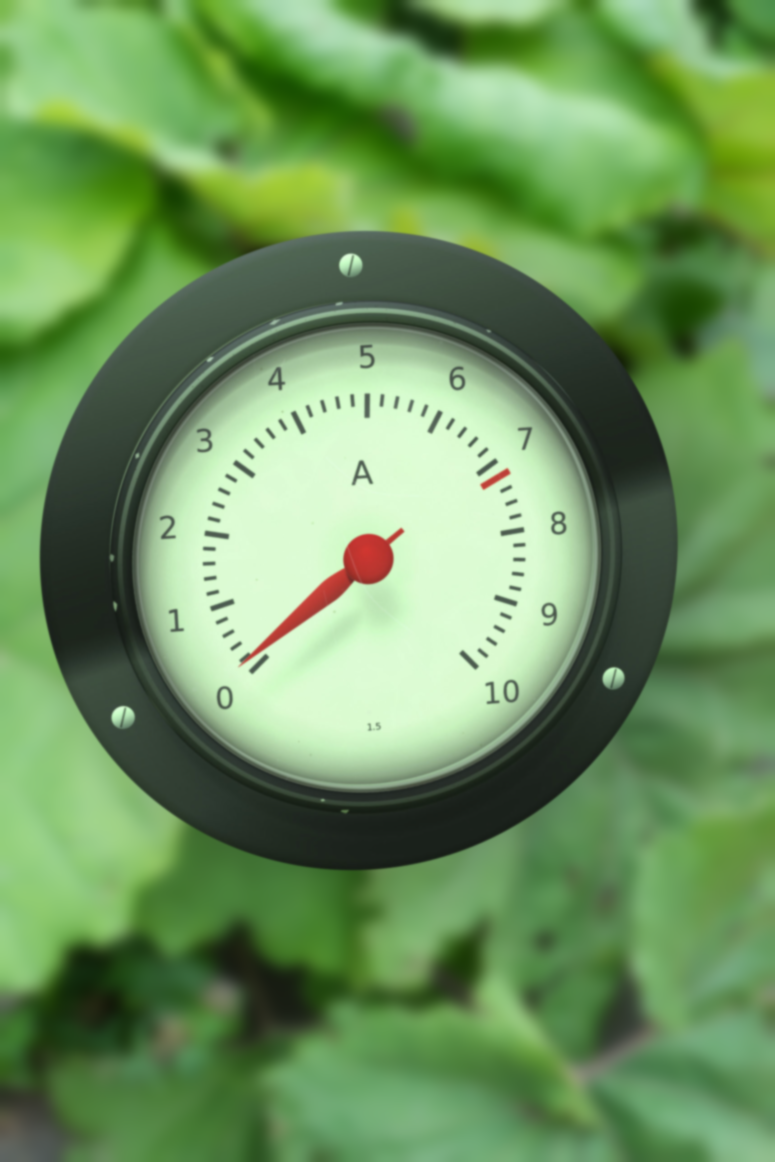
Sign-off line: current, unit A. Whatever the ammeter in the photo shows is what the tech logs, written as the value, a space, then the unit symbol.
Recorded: 0.2 A
